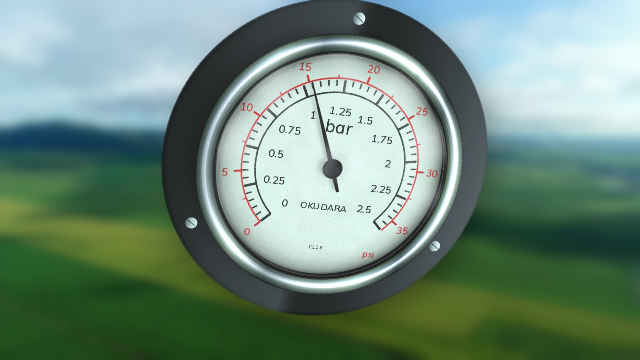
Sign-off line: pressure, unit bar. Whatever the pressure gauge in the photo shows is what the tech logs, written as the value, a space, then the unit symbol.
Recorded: 1.05 bar
